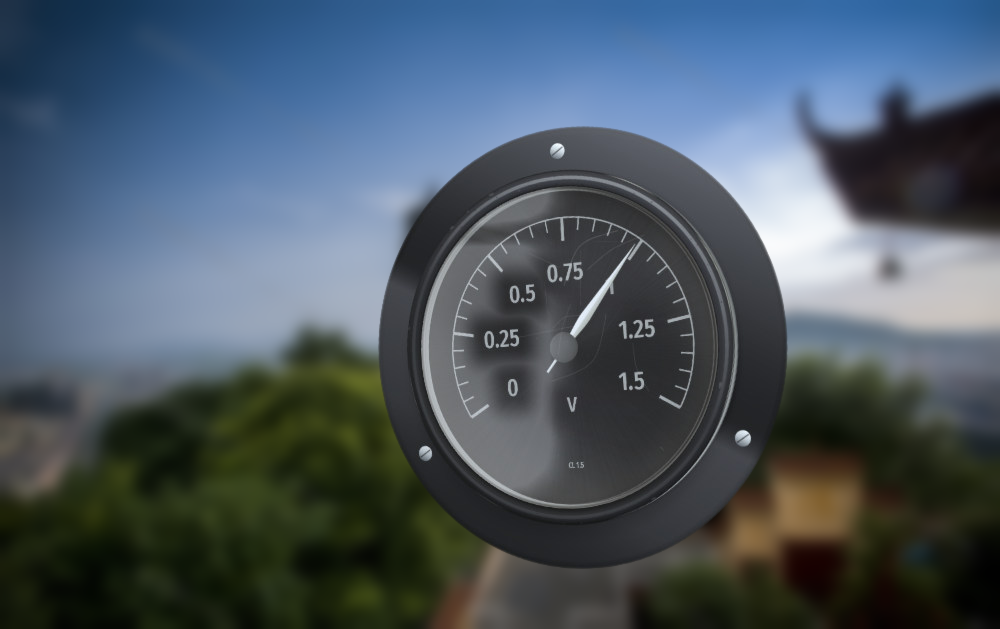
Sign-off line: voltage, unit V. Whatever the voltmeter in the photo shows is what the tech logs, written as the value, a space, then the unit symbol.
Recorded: 1 V
